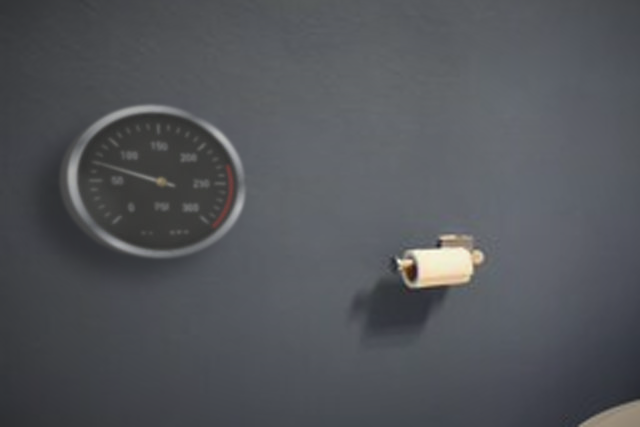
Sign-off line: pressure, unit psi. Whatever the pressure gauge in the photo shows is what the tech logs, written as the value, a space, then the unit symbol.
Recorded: 70 psi
